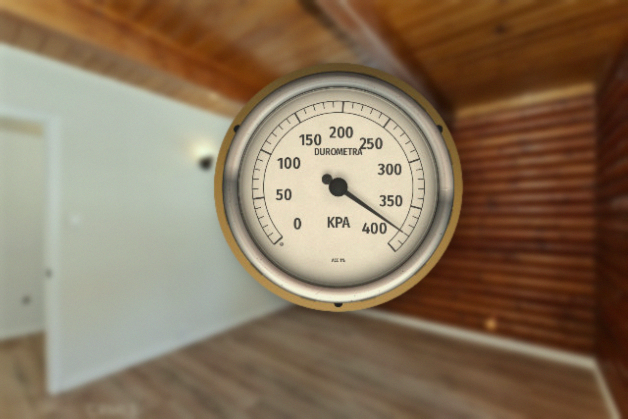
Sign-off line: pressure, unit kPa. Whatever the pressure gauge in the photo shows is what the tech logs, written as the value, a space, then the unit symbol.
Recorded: 380 kPa
